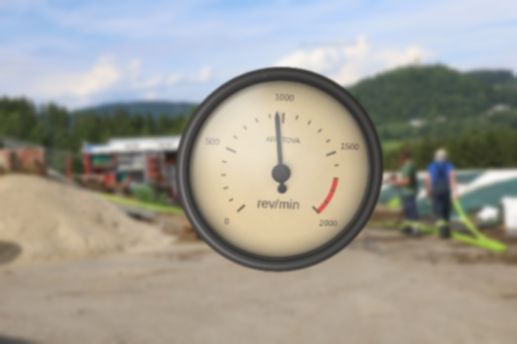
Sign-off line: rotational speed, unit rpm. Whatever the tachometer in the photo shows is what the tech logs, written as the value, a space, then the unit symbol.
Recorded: 950 rpm
